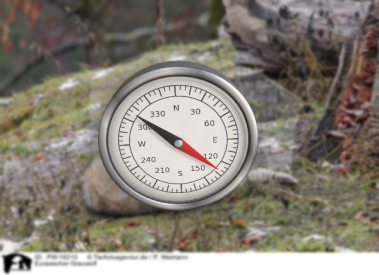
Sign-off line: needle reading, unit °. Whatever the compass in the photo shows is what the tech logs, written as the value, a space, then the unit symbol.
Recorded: 130 °
